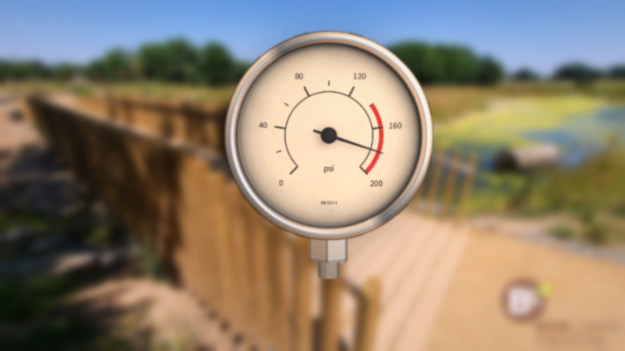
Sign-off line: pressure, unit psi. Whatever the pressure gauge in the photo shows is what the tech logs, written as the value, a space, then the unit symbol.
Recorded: 180 psi
